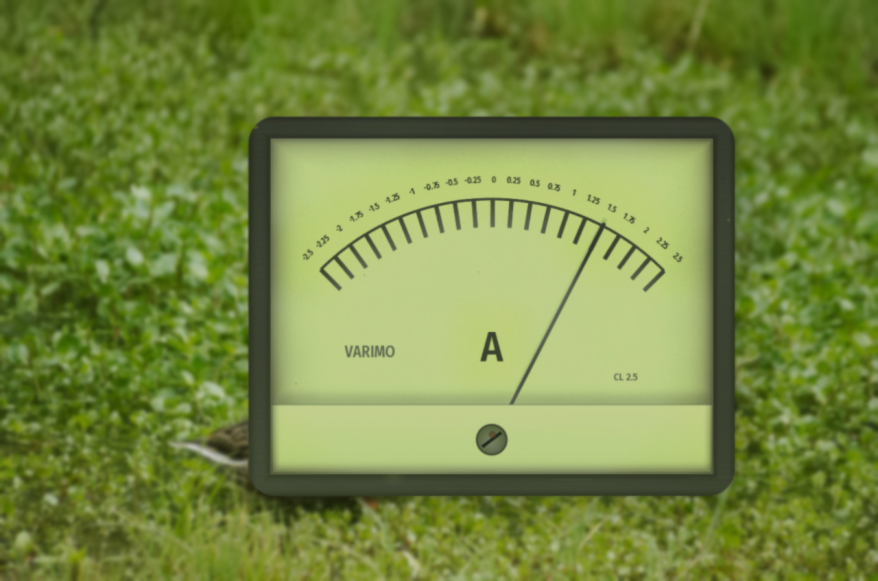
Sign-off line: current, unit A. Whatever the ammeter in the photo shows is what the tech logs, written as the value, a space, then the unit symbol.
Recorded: 1.5 A
